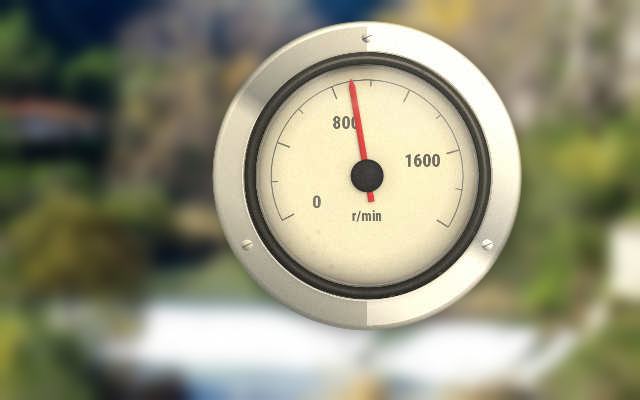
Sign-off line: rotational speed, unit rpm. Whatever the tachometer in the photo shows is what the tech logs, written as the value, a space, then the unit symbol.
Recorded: 900 rpm
